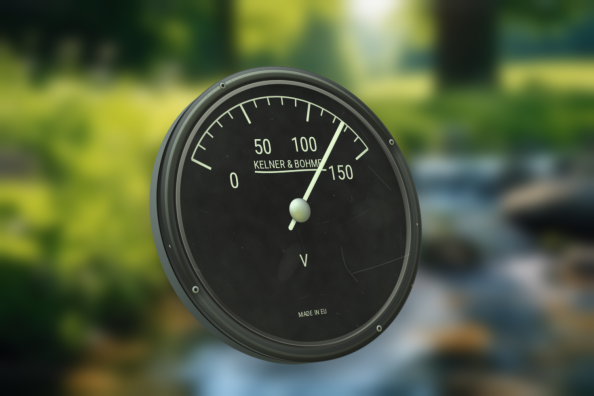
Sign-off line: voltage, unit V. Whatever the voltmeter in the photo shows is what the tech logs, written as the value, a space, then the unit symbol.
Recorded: 125 V
